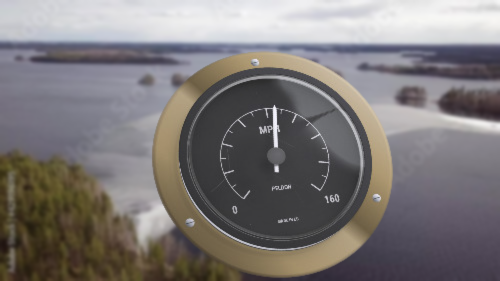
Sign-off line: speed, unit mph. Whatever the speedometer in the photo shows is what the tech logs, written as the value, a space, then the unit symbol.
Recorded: 85 mph
